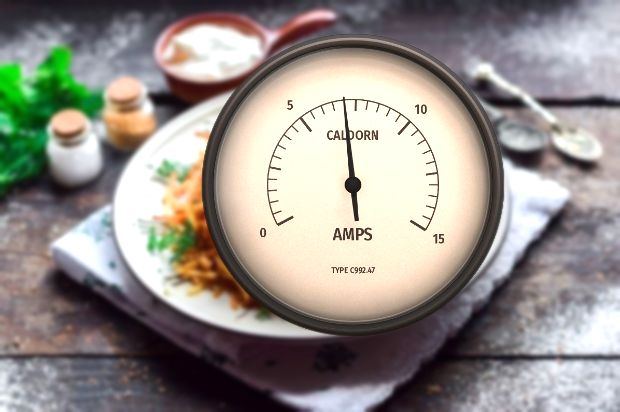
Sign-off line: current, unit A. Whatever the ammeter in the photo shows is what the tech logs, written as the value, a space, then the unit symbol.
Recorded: 7 A
